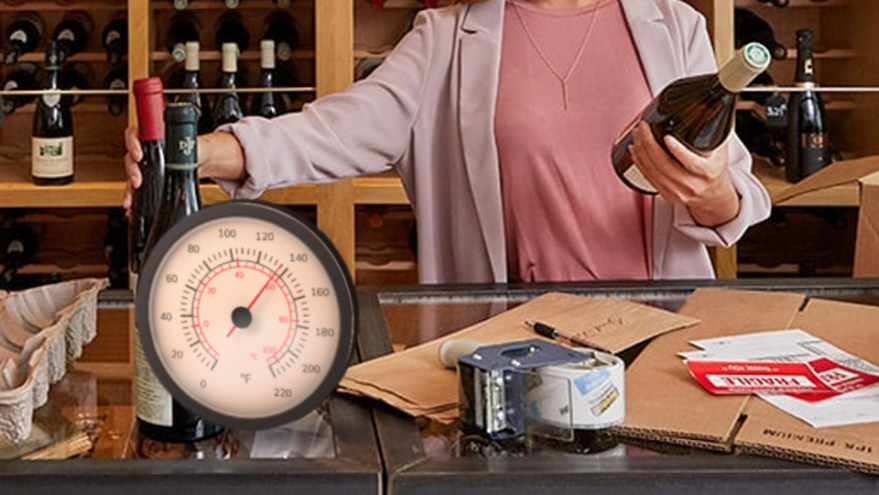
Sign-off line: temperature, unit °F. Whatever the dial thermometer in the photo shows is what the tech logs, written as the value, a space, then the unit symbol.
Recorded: 136 °F
